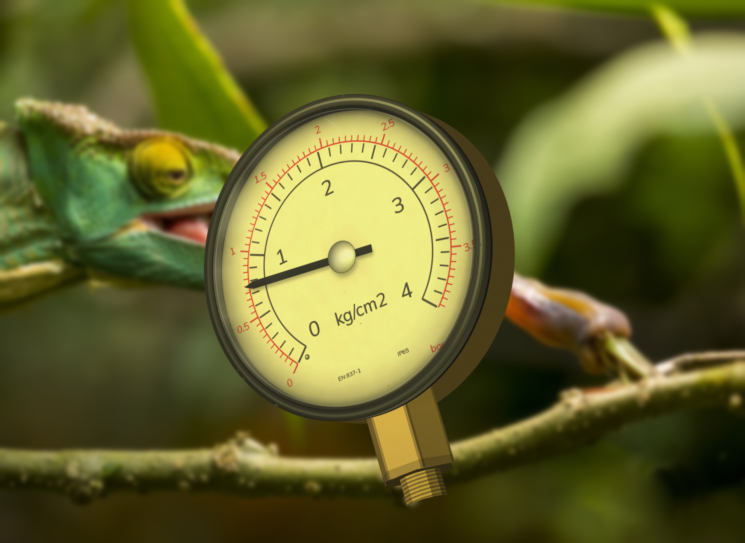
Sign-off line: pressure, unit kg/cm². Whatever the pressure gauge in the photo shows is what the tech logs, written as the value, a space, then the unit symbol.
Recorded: 0.75 kg/cm²
